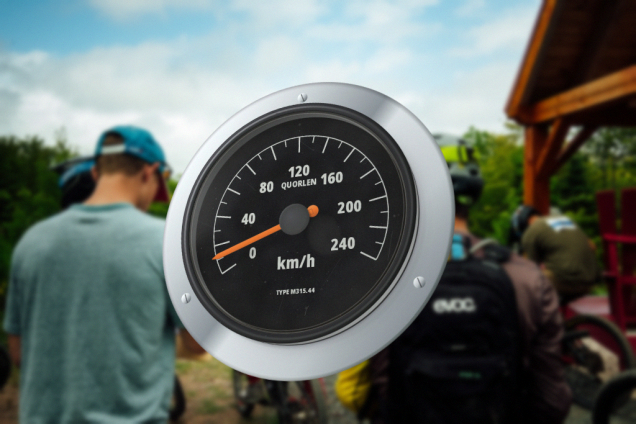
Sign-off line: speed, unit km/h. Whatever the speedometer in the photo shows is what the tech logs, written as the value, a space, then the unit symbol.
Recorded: 10 km/h
